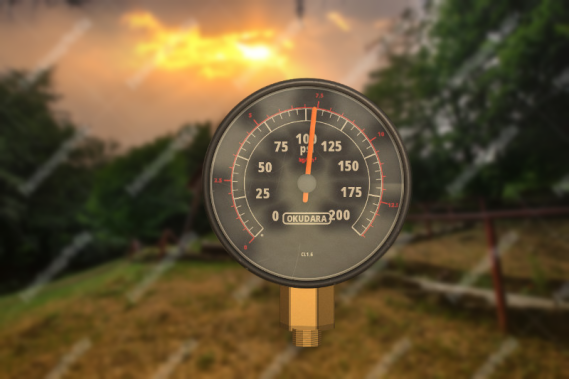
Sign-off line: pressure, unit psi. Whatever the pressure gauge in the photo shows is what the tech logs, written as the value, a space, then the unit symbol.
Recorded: 105 psi
